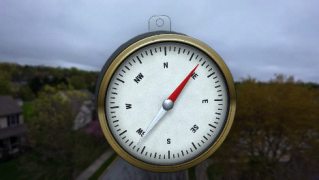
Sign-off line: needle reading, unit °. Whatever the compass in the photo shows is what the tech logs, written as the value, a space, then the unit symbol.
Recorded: 40 °
